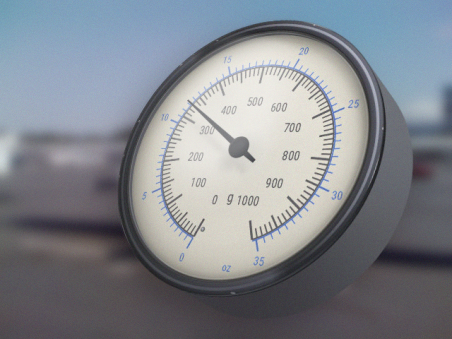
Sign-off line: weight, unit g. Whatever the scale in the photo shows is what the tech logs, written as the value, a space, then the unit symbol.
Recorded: 330 g
